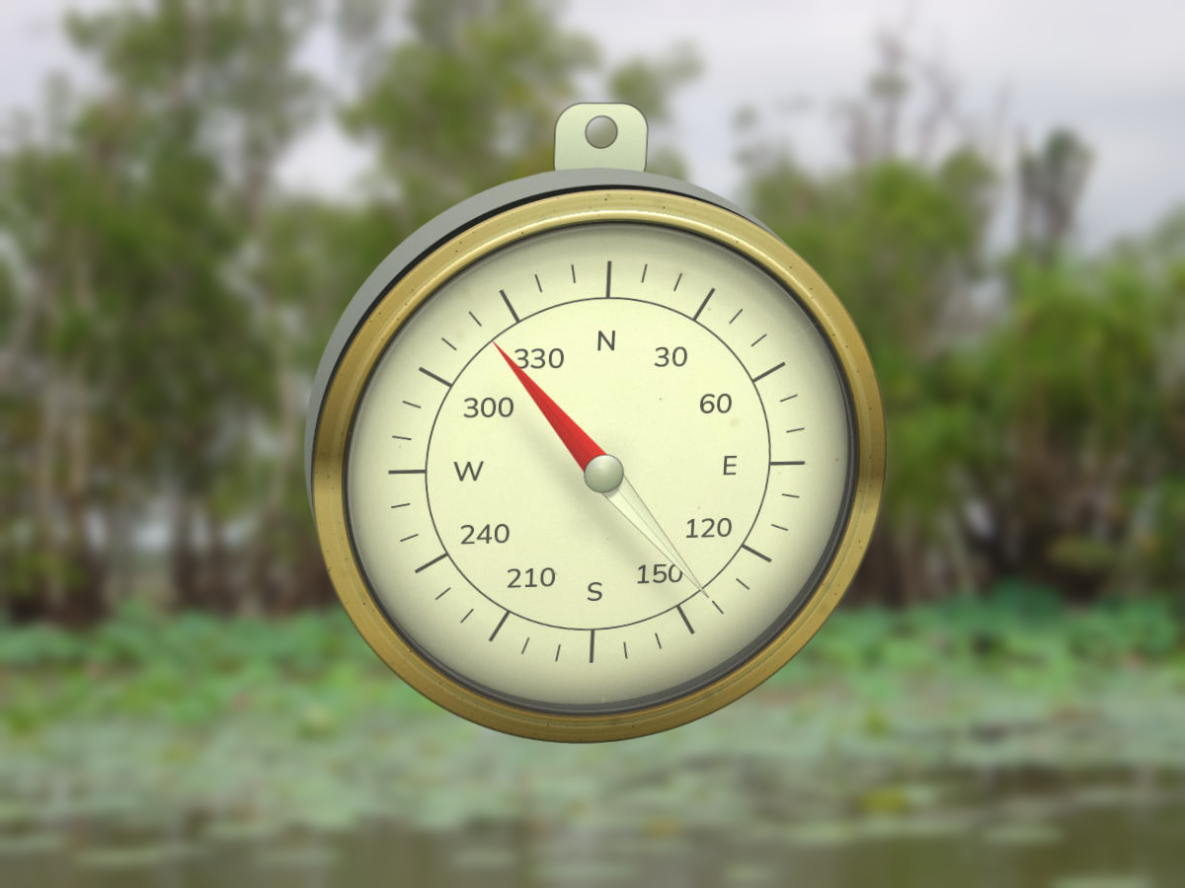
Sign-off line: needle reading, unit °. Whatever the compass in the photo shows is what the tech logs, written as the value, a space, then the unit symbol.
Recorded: 320 °
